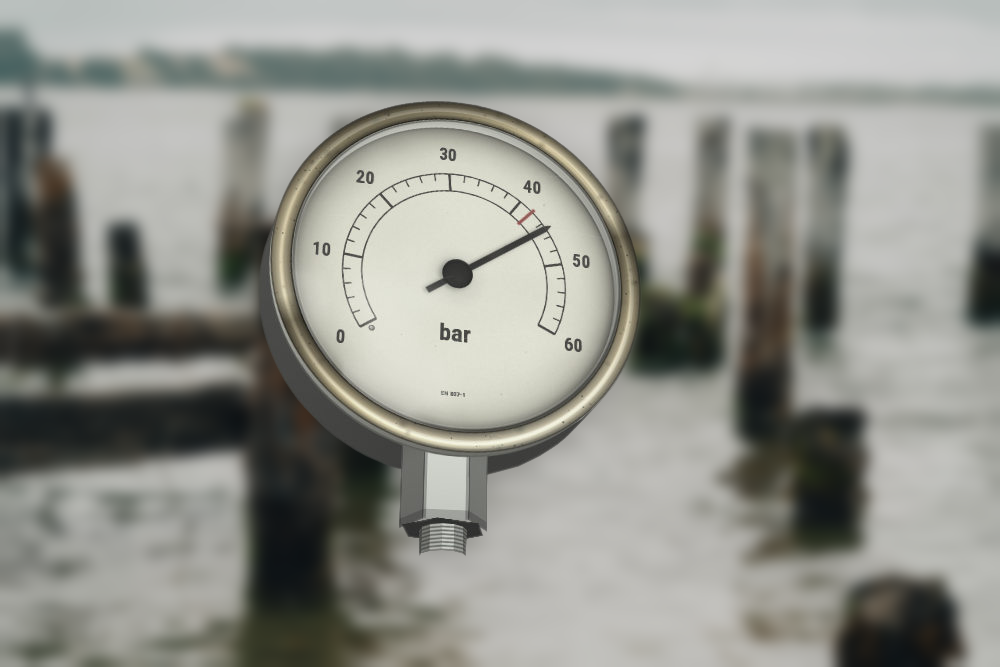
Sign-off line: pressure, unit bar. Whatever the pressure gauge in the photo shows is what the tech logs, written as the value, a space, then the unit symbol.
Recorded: 45 bar
